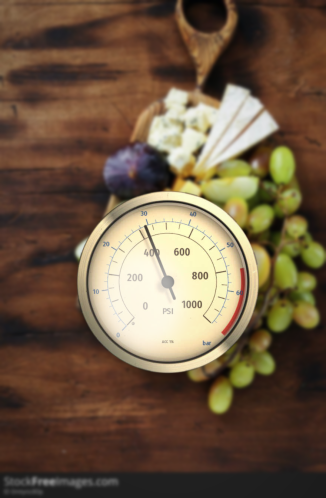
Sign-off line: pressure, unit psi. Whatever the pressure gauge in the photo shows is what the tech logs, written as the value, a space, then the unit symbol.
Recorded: 425 psi
